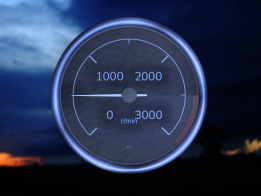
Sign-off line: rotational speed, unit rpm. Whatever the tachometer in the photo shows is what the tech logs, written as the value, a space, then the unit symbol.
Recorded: 500 rpm
